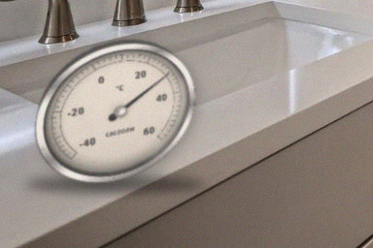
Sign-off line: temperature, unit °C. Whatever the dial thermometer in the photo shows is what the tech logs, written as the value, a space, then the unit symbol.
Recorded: 30 °C
